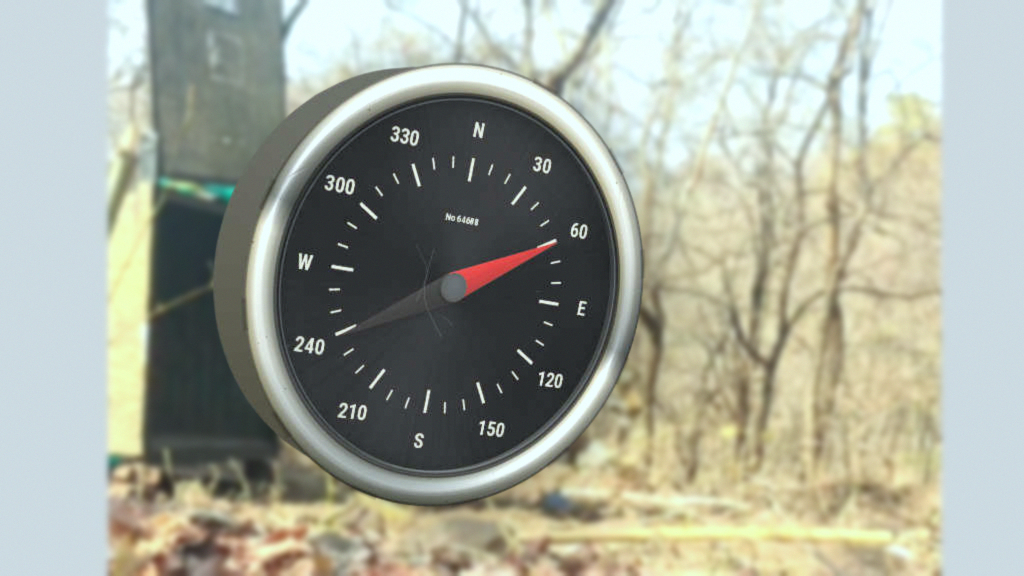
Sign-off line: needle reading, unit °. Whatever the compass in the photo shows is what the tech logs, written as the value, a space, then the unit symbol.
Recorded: 60 °
